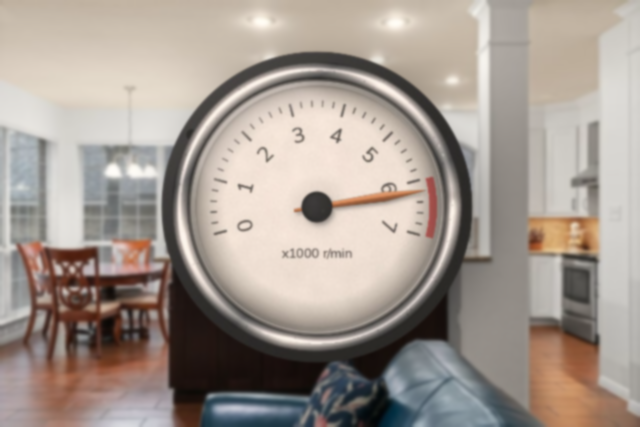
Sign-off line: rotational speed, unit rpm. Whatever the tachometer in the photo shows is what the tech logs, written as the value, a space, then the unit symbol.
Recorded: 6200 rpm
